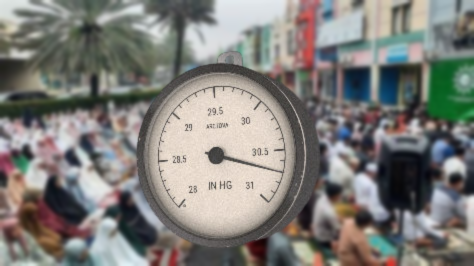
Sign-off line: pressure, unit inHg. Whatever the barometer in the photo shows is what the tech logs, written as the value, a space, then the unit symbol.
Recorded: 30.7 inHg
